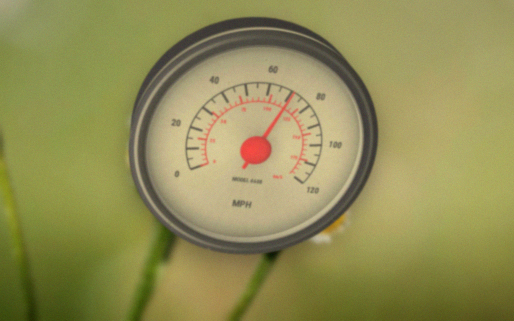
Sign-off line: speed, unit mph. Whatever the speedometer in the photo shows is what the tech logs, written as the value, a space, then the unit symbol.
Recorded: 70 mph
